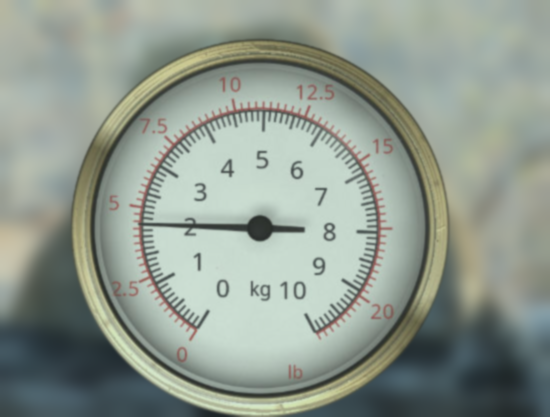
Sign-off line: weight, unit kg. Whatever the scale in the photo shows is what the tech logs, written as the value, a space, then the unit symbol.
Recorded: 2 kg
